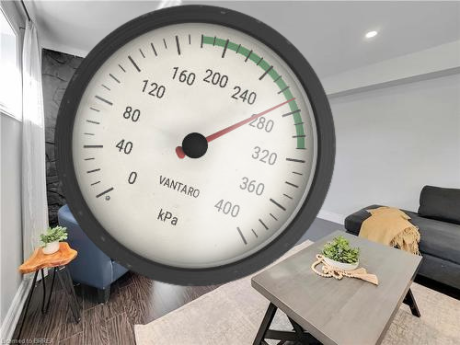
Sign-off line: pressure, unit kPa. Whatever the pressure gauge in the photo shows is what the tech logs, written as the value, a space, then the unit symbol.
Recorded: 270 kPa
